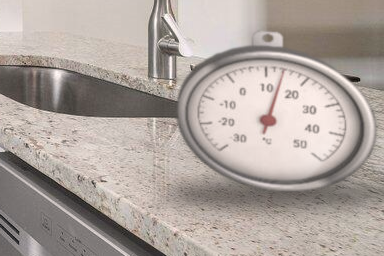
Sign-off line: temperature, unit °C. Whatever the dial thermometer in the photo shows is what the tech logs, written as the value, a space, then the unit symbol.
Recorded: 14 °C
